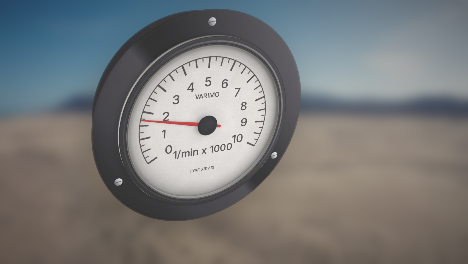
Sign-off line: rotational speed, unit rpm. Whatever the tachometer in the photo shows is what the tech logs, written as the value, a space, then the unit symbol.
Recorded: 1750 rpm
